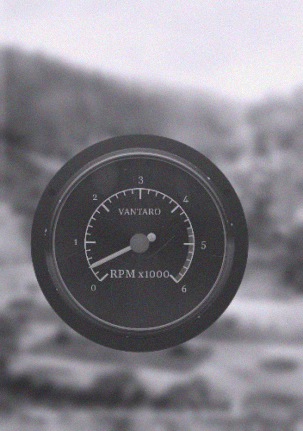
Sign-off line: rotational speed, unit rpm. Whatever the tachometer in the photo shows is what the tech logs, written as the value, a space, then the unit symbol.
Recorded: 400 rpm
